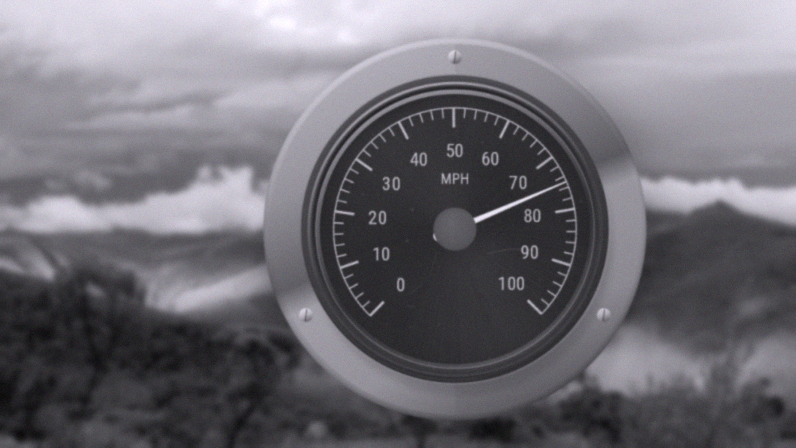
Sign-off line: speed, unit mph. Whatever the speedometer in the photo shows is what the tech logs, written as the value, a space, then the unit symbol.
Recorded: 75 mph
